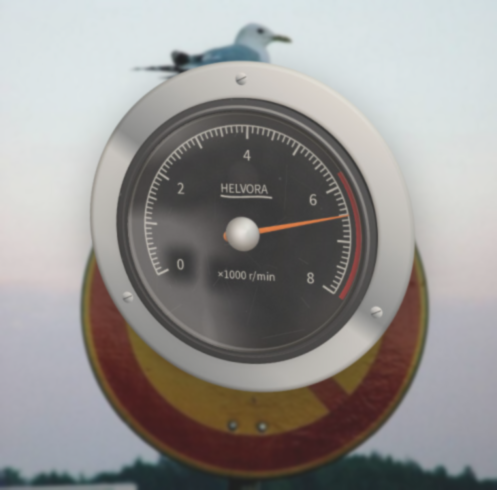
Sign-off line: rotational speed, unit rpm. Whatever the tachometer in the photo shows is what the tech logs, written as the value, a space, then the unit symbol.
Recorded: 6500 rpm
